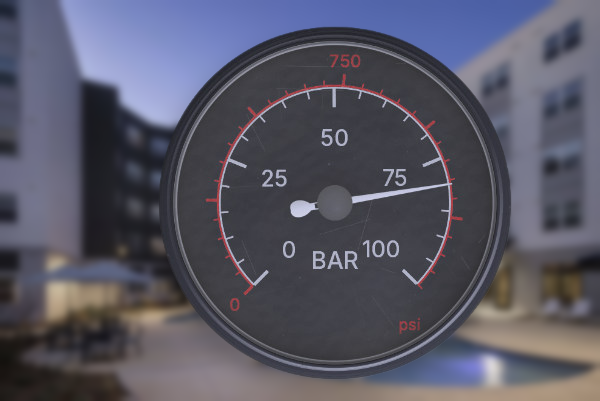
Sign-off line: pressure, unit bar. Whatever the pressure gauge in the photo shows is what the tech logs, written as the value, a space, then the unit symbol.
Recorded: 80 bar
